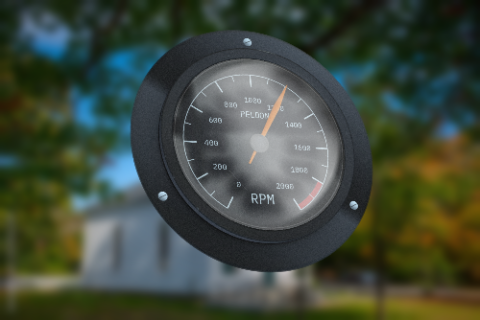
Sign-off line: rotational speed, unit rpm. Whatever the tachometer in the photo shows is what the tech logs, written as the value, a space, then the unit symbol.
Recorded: 1200 rpm
